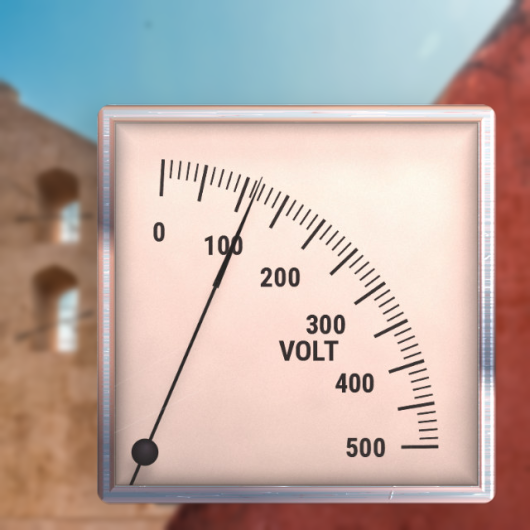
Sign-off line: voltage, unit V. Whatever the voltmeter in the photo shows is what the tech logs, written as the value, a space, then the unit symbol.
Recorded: 115 V
